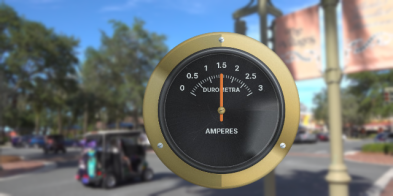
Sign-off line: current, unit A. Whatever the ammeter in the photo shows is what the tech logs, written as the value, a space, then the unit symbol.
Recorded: 1.5 A
